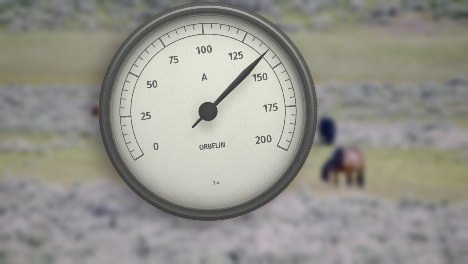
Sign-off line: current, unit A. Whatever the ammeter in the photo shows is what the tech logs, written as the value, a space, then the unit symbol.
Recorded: 140 A
